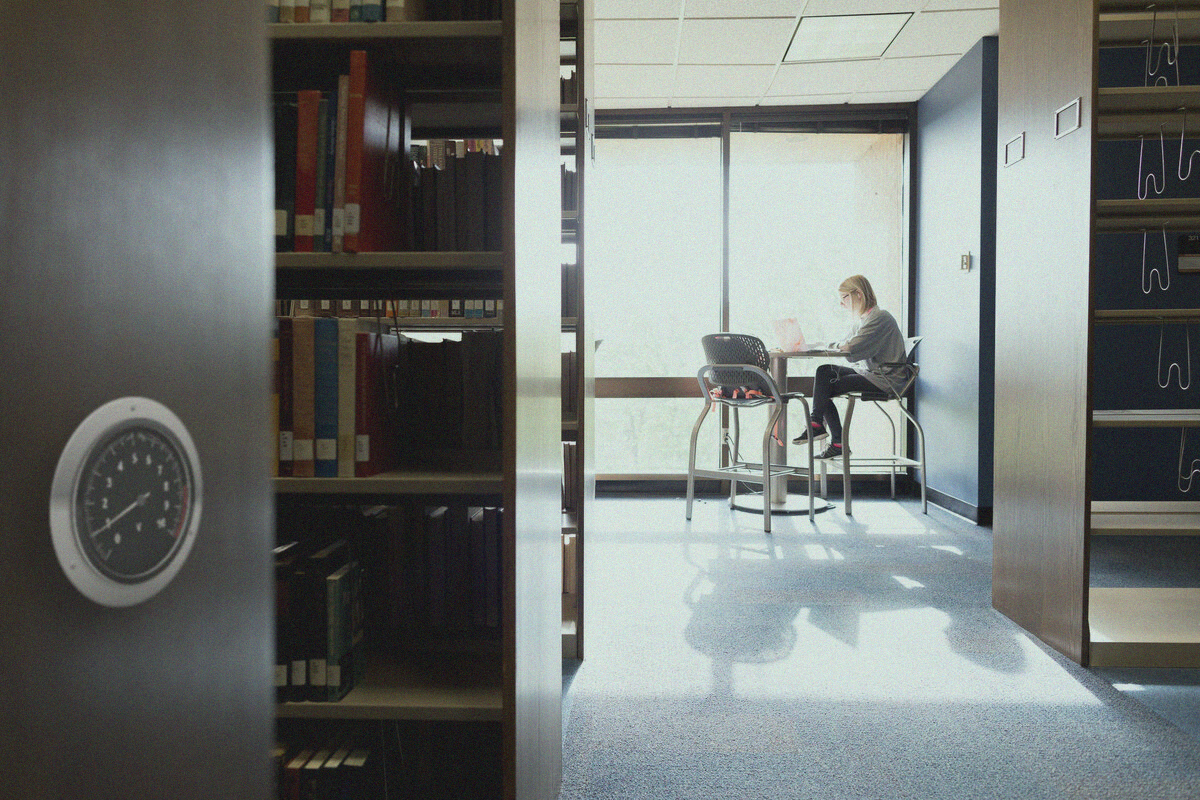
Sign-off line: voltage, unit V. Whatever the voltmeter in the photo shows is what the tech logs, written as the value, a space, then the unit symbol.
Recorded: 1 V
